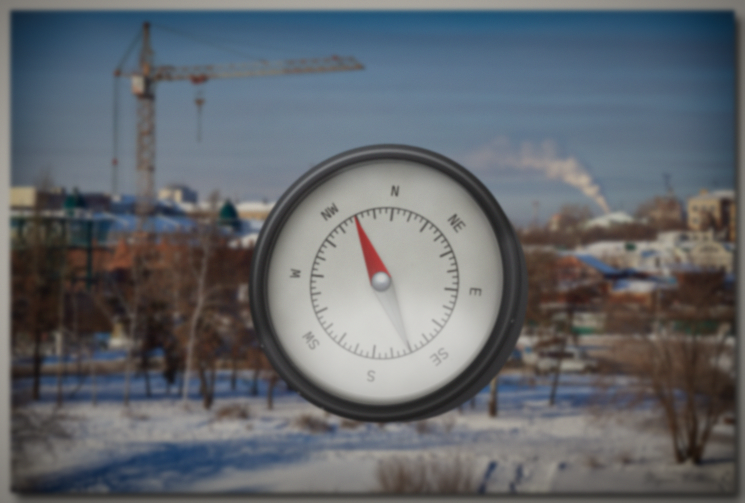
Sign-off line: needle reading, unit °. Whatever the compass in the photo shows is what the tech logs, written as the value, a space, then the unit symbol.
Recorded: 330 °
